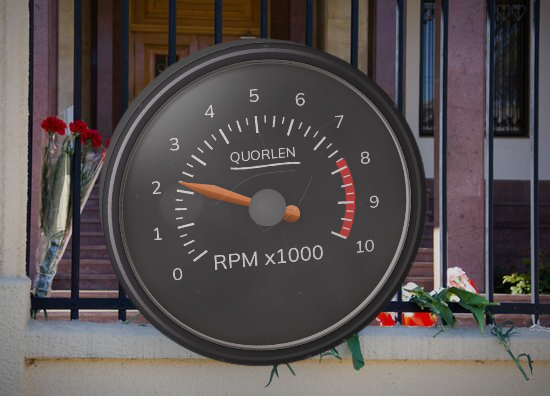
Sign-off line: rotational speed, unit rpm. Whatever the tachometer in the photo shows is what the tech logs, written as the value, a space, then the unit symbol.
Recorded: 2250 rpm
